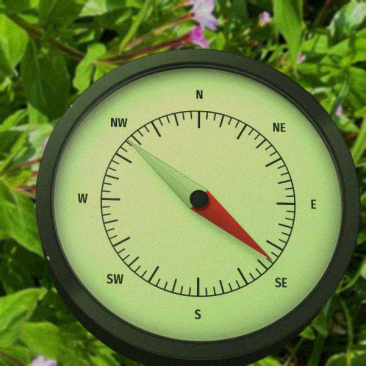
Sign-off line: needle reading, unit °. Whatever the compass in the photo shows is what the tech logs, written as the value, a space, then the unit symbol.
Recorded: 130 °
